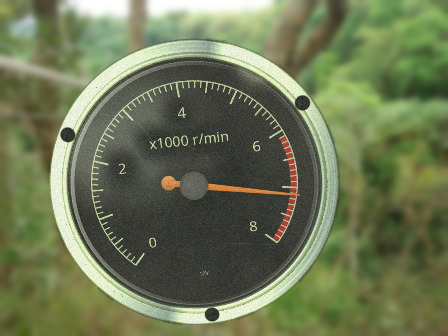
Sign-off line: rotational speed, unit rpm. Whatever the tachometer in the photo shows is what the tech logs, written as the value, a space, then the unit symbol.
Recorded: 7100 rpm
